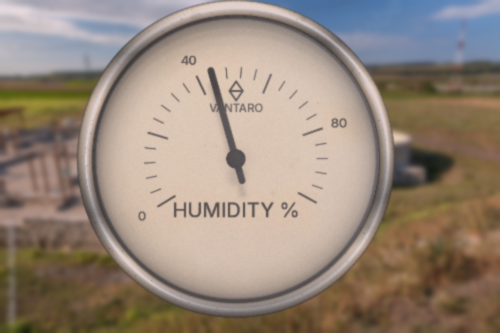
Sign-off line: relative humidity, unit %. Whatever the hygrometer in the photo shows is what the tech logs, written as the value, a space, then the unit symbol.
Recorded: 44 %
